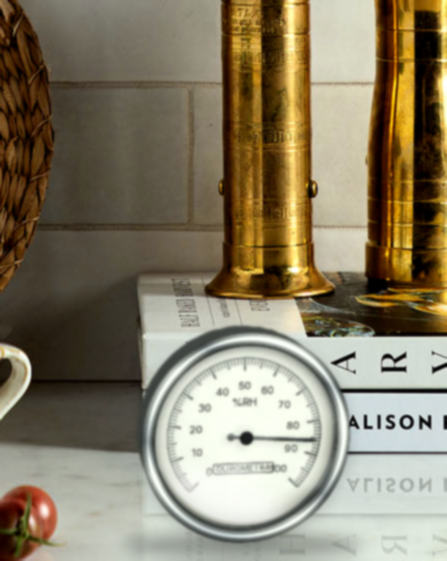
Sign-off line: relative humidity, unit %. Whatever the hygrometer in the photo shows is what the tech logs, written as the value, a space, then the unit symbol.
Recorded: 85 %
